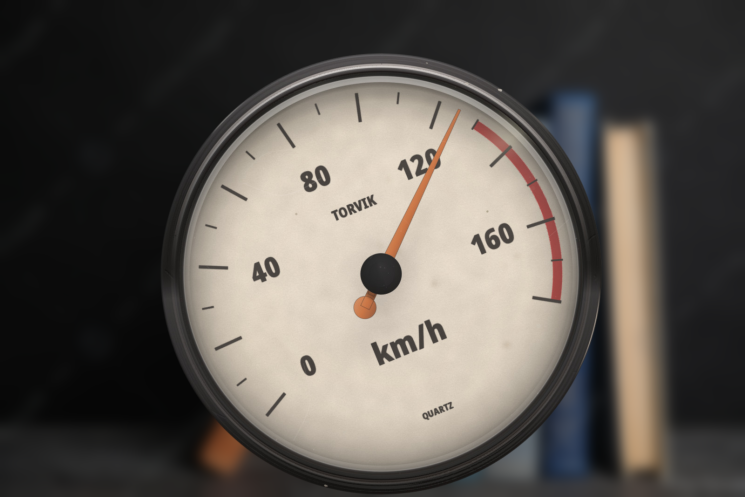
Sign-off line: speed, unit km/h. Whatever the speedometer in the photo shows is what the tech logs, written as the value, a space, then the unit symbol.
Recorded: 125 km/h
